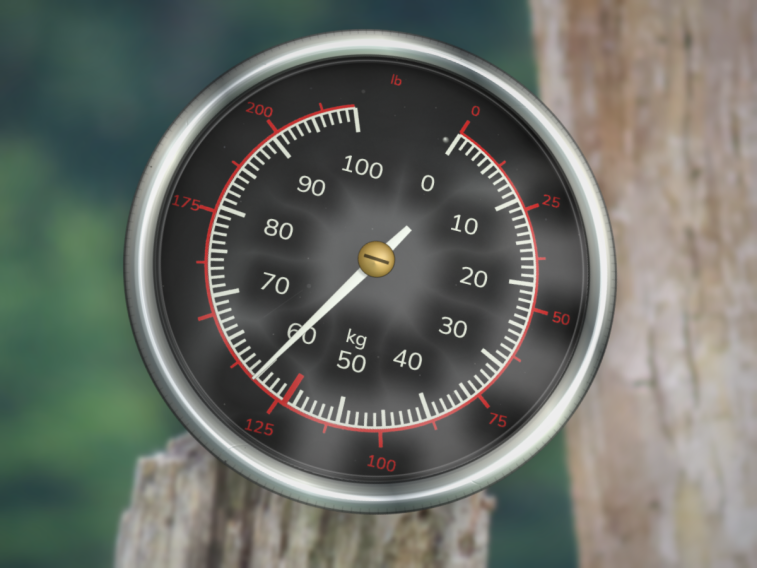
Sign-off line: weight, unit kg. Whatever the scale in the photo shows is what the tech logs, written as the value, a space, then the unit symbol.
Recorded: 60 kg
